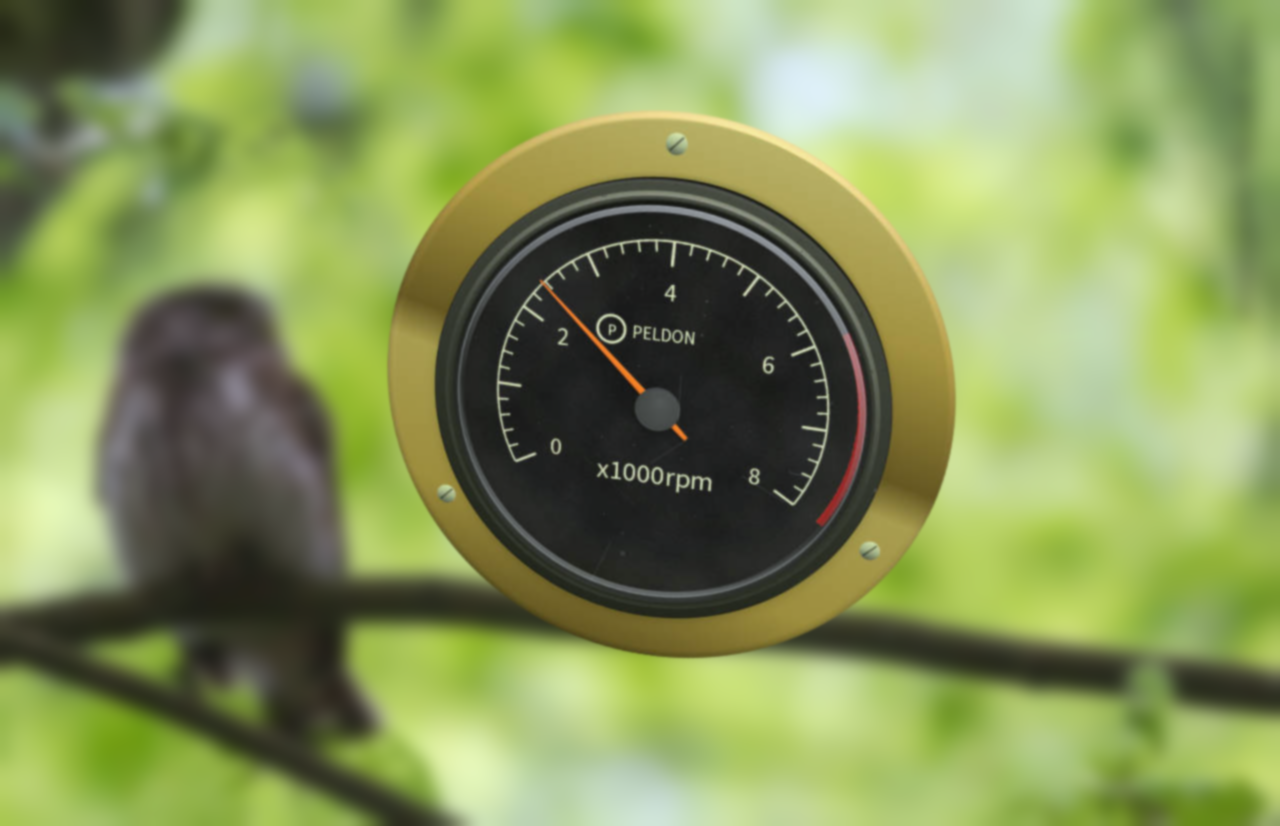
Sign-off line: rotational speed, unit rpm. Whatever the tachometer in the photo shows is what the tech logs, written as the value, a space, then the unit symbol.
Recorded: 2400 rpm
